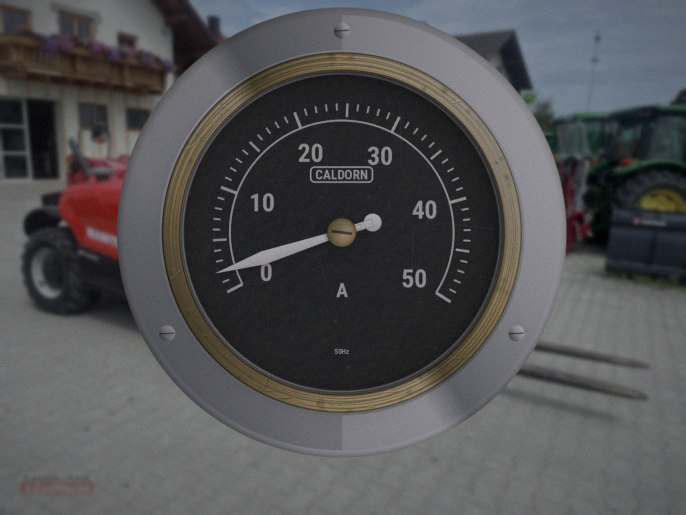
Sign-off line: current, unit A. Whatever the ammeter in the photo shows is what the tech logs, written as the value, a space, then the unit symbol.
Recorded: 2 A
